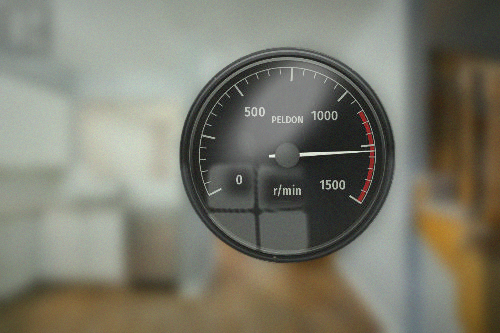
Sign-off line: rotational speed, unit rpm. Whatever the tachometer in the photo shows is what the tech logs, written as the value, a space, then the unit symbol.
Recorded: 1275 rpm
